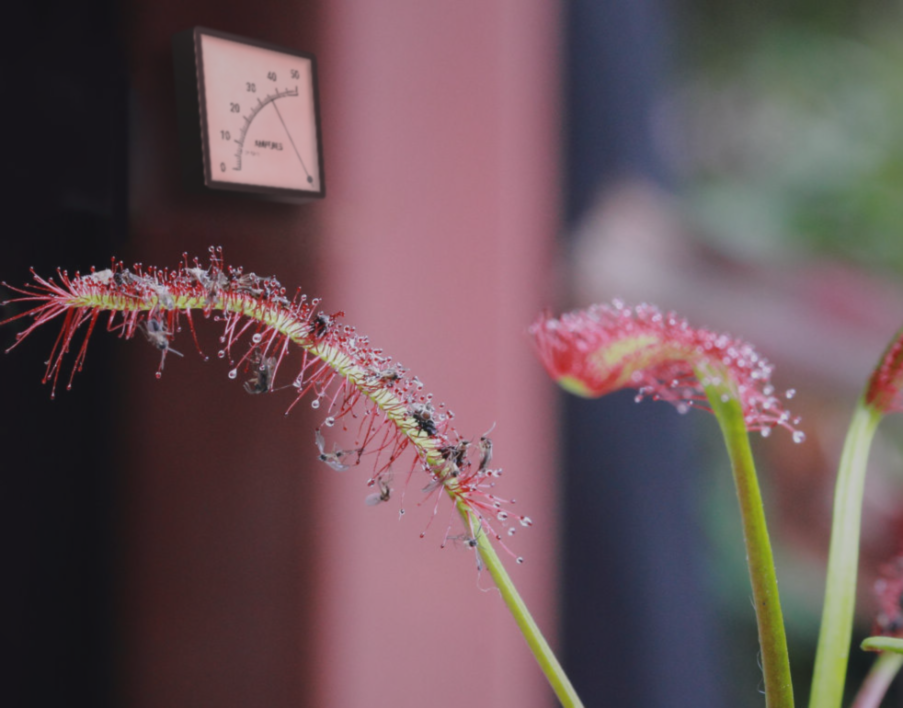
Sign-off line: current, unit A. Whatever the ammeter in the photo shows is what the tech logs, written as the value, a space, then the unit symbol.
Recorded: 35 A
